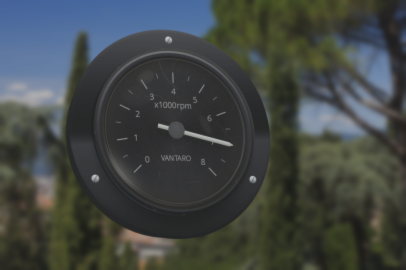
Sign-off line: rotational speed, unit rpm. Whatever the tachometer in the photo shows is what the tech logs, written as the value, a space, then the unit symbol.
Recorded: 7000 rpm
